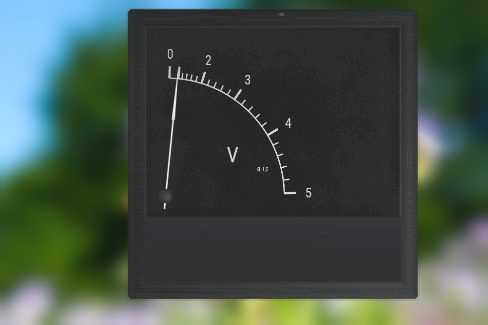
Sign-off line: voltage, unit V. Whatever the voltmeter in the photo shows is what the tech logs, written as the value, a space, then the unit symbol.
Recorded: 1 V
